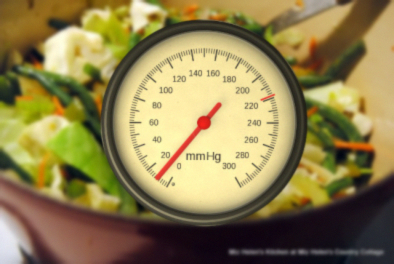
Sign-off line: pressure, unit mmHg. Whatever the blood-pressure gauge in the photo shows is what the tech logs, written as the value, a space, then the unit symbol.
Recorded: 10 mmHg
